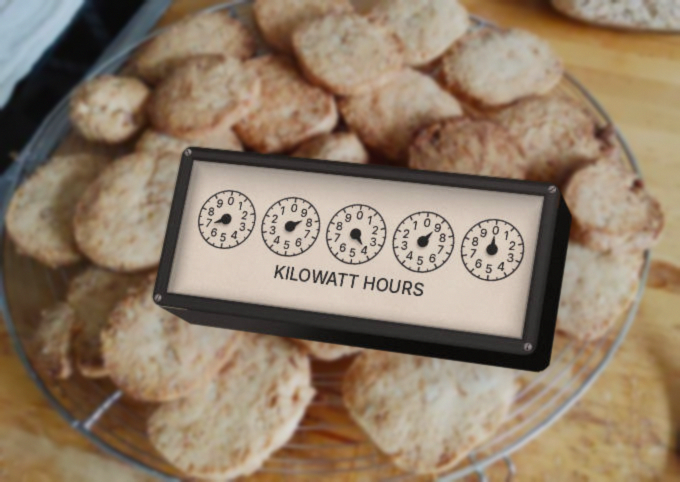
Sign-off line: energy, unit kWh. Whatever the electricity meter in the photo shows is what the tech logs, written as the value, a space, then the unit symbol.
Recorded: 68390 kWh
